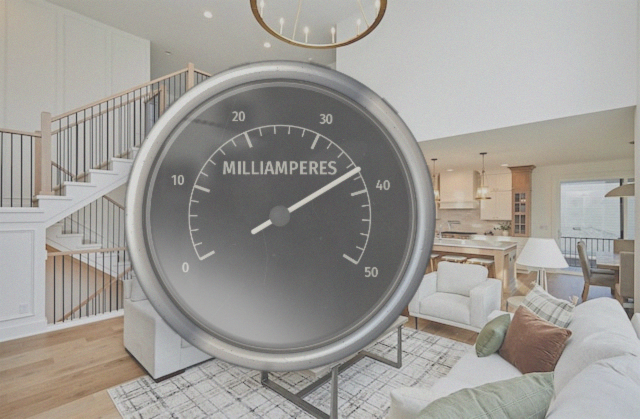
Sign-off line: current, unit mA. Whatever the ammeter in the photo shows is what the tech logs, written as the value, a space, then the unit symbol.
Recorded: 37 mA
